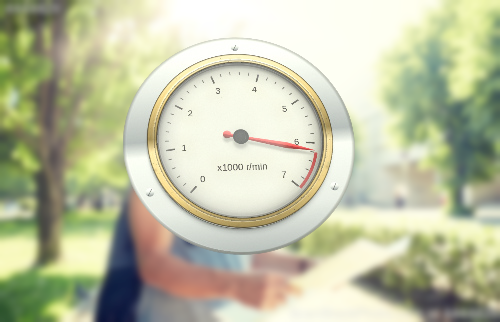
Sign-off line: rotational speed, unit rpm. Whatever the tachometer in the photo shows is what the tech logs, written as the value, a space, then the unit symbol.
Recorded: 6200 rpm
